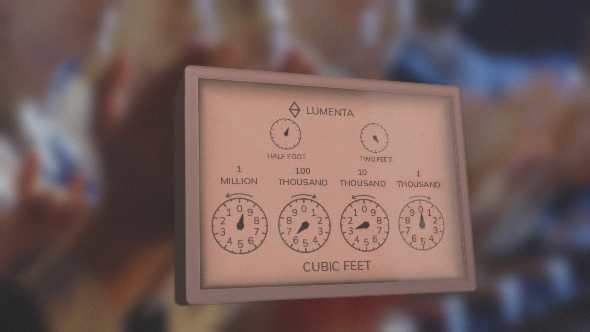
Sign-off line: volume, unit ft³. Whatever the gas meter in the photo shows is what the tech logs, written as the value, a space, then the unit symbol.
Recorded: 963000 ft³
